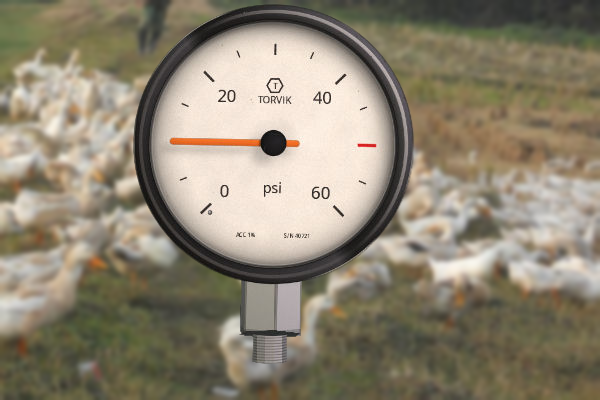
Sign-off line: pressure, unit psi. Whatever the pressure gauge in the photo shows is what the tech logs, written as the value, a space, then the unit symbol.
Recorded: 10 psi
